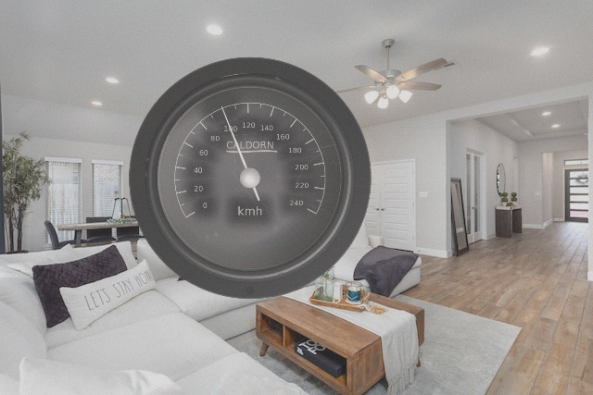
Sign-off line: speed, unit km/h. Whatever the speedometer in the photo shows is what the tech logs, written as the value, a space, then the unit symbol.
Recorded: 100 km/h
